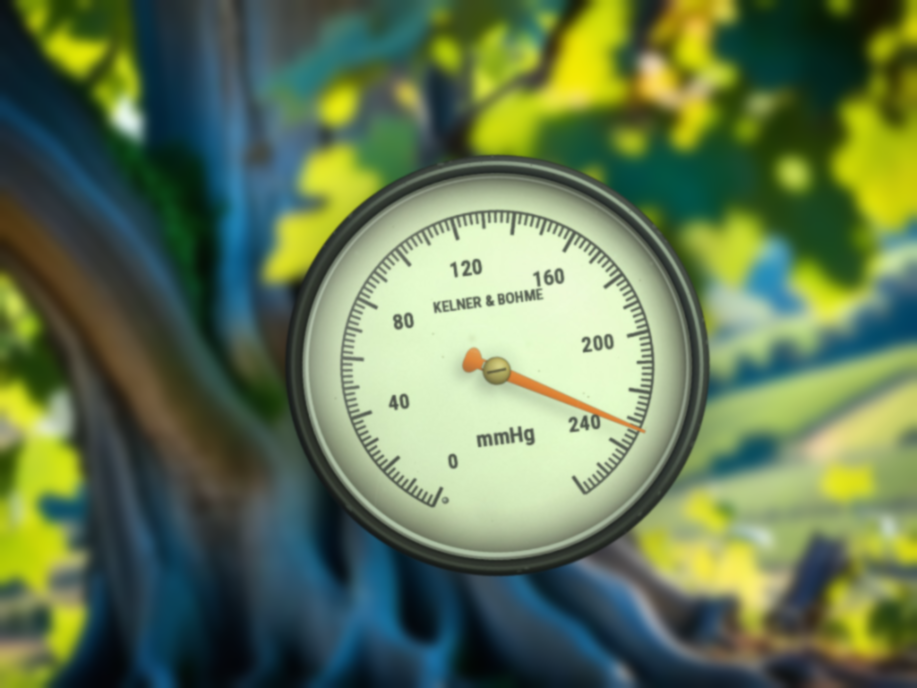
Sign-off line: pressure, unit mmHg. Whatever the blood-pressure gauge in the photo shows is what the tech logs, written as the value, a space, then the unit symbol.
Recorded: 232 mmHg
